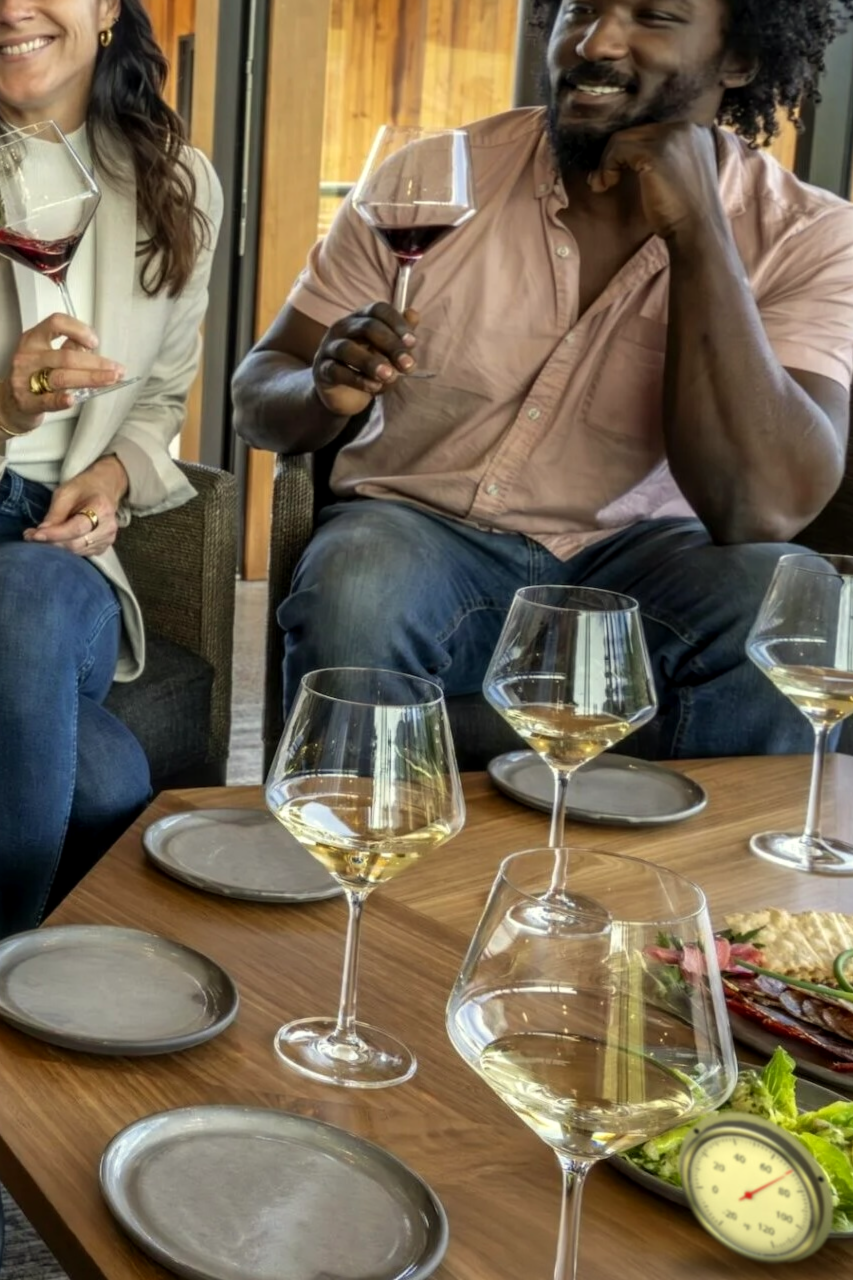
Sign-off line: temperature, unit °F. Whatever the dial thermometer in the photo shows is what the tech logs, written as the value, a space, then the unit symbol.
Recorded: 70 °F
